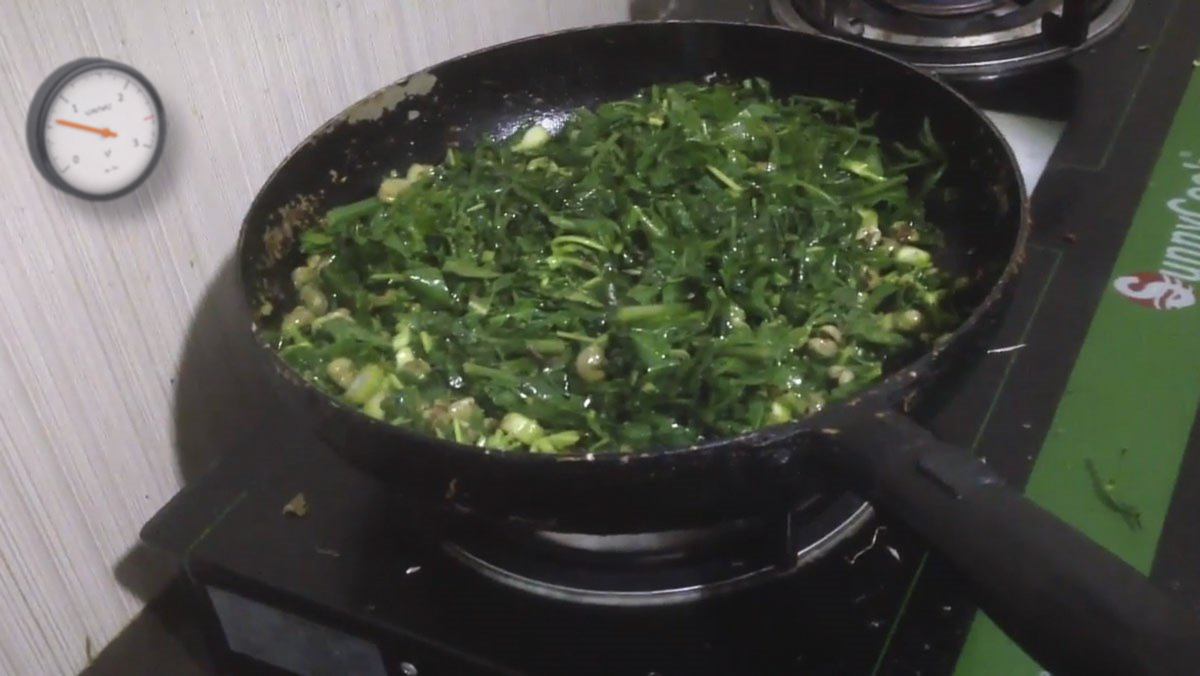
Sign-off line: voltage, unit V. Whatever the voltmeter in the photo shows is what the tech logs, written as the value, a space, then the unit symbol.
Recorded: 0.7 V
